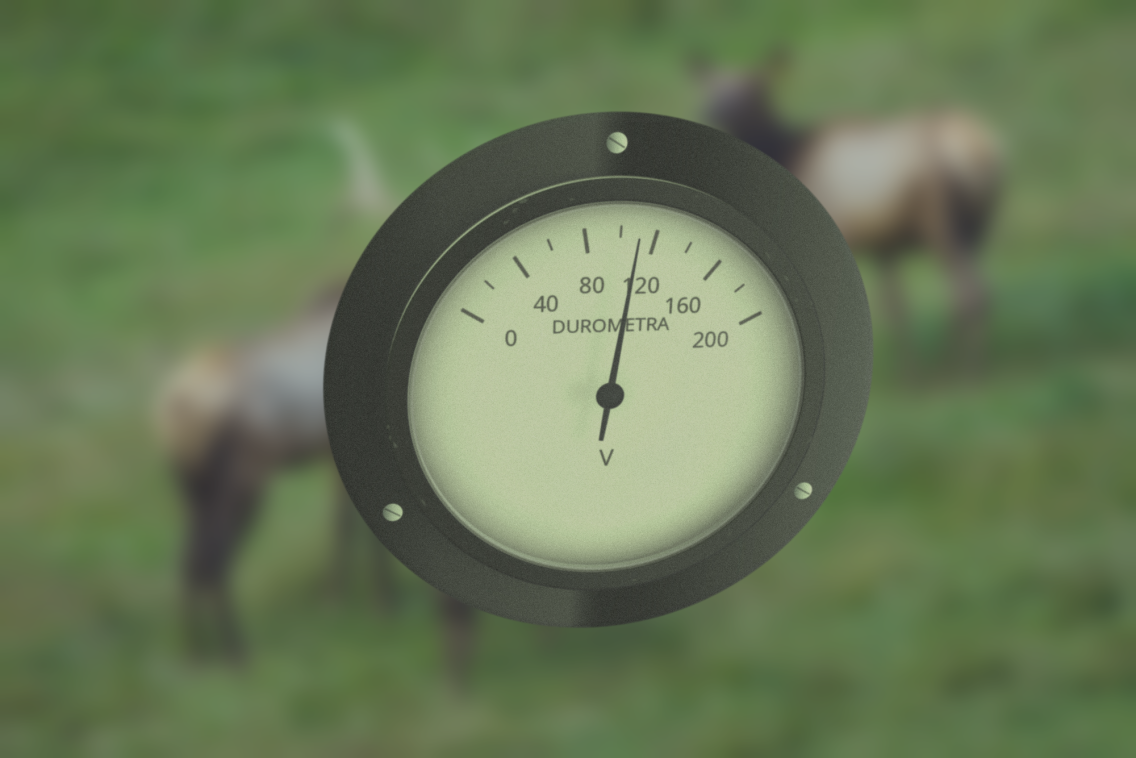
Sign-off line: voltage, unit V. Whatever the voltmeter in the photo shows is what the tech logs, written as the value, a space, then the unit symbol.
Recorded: 110 V
